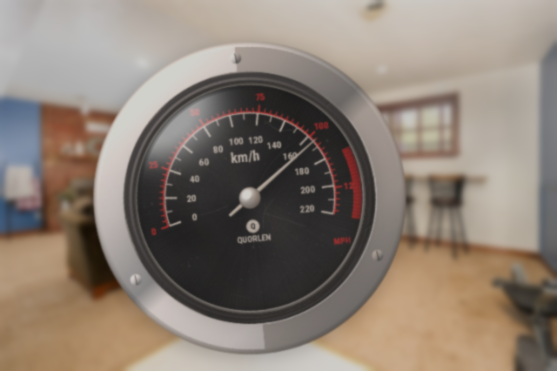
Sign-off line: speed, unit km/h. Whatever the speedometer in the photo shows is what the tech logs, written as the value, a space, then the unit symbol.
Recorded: 165 km/h
